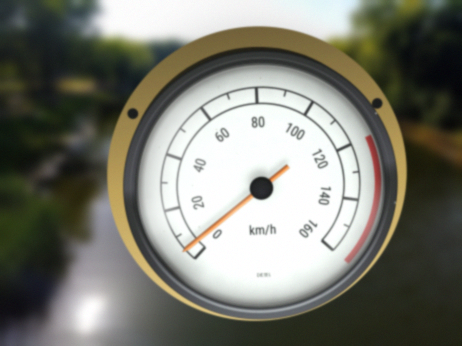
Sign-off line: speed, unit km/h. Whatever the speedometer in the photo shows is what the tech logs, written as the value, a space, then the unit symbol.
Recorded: 5 km/h
